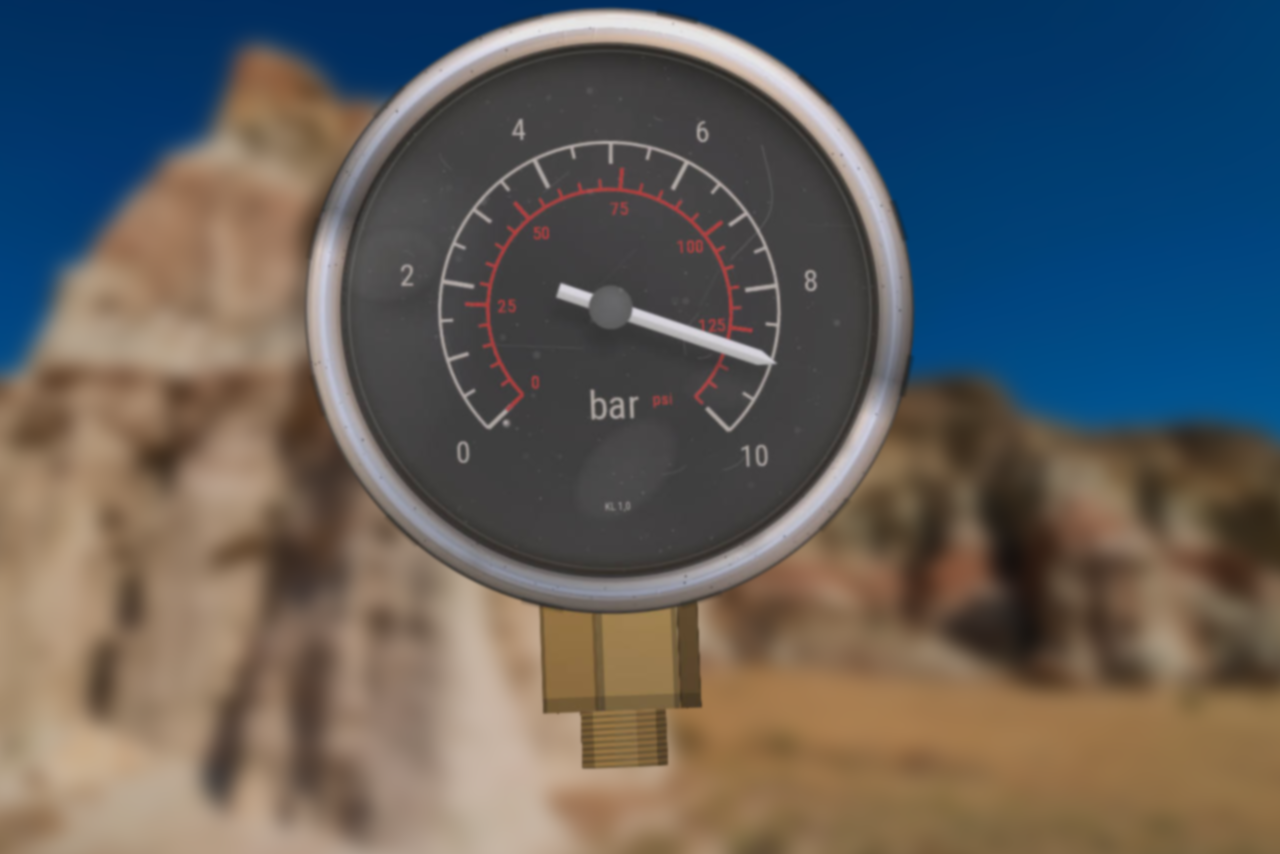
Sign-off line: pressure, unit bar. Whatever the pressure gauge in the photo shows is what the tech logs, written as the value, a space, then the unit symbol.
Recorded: 9 bar
